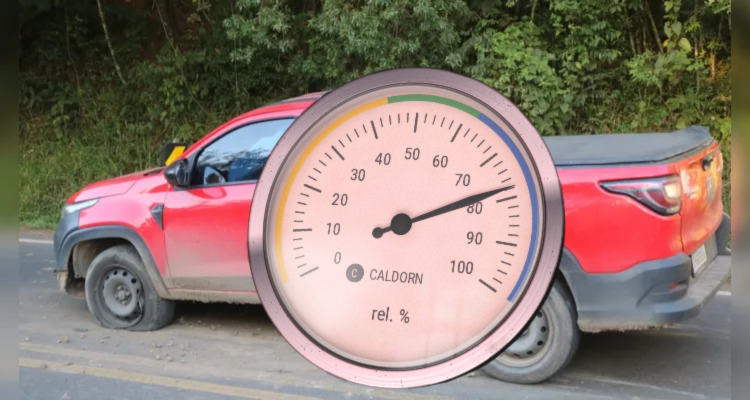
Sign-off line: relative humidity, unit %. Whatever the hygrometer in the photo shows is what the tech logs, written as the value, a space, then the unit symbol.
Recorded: 78 %
